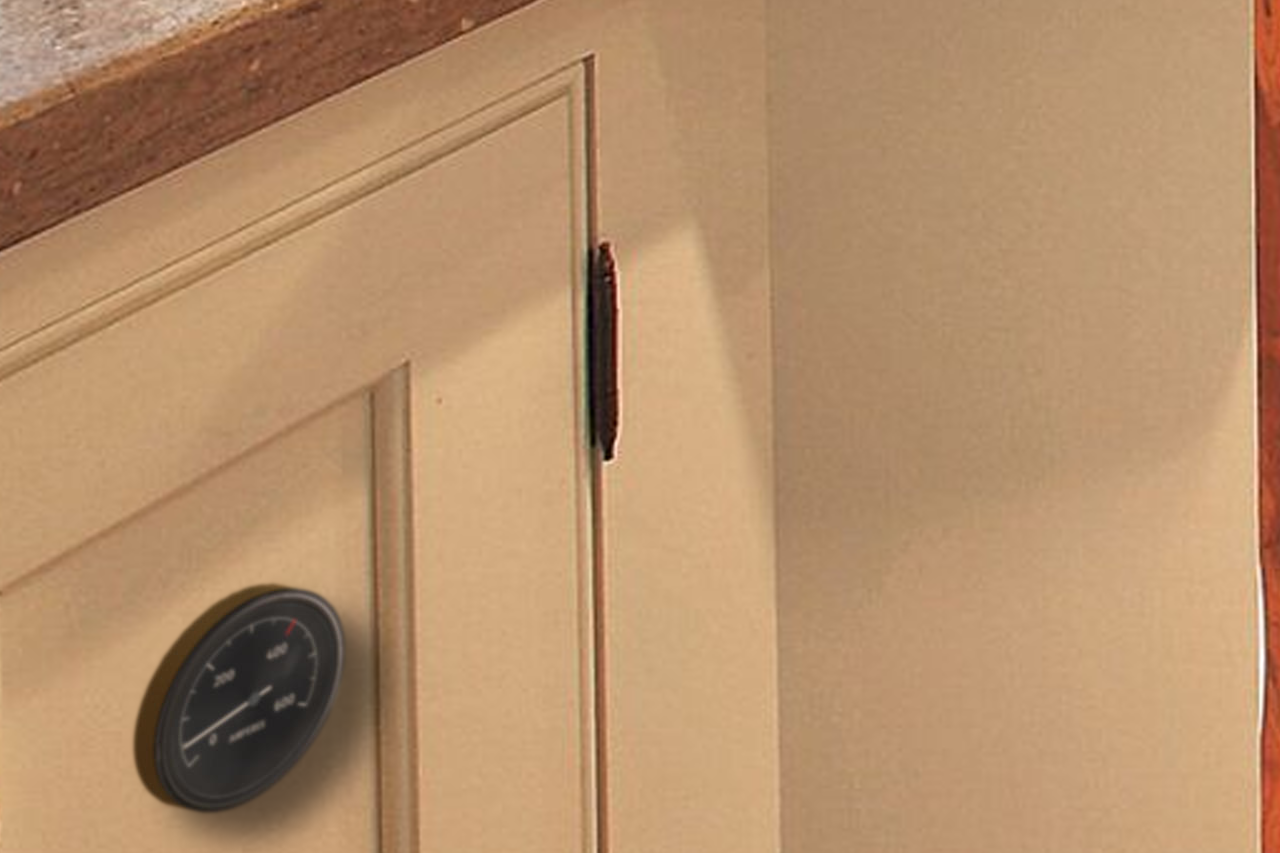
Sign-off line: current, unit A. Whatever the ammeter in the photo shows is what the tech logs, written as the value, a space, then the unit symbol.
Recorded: 50 A
